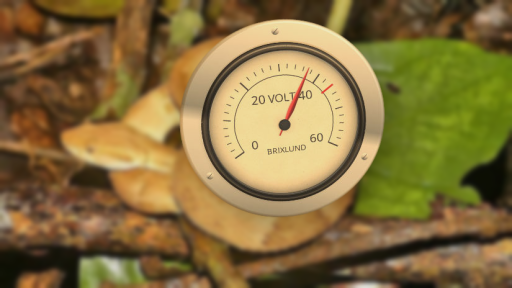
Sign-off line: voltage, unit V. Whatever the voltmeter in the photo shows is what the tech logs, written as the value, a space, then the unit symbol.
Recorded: 37 V
